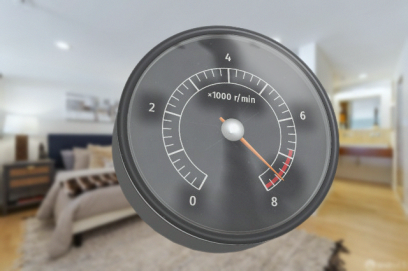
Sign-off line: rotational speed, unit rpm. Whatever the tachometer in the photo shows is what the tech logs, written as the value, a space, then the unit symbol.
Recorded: 7600 rpm
